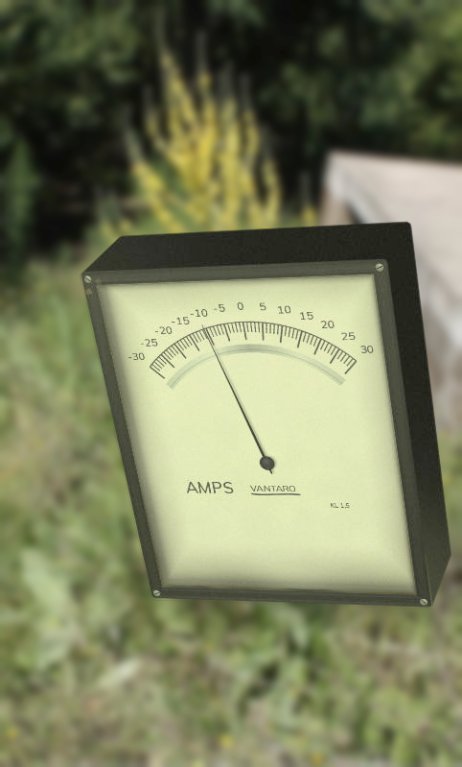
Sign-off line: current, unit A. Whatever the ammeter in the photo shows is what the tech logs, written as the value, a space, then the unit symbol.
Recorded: -10 A
